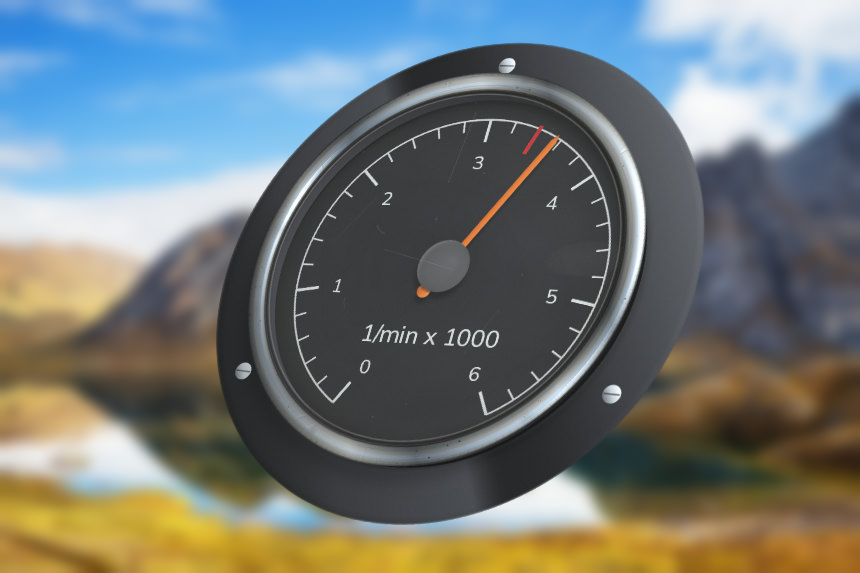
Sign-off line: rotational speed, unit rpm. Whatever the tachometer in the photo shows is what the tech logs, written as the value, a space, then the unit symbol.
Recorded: 3600 rpm
